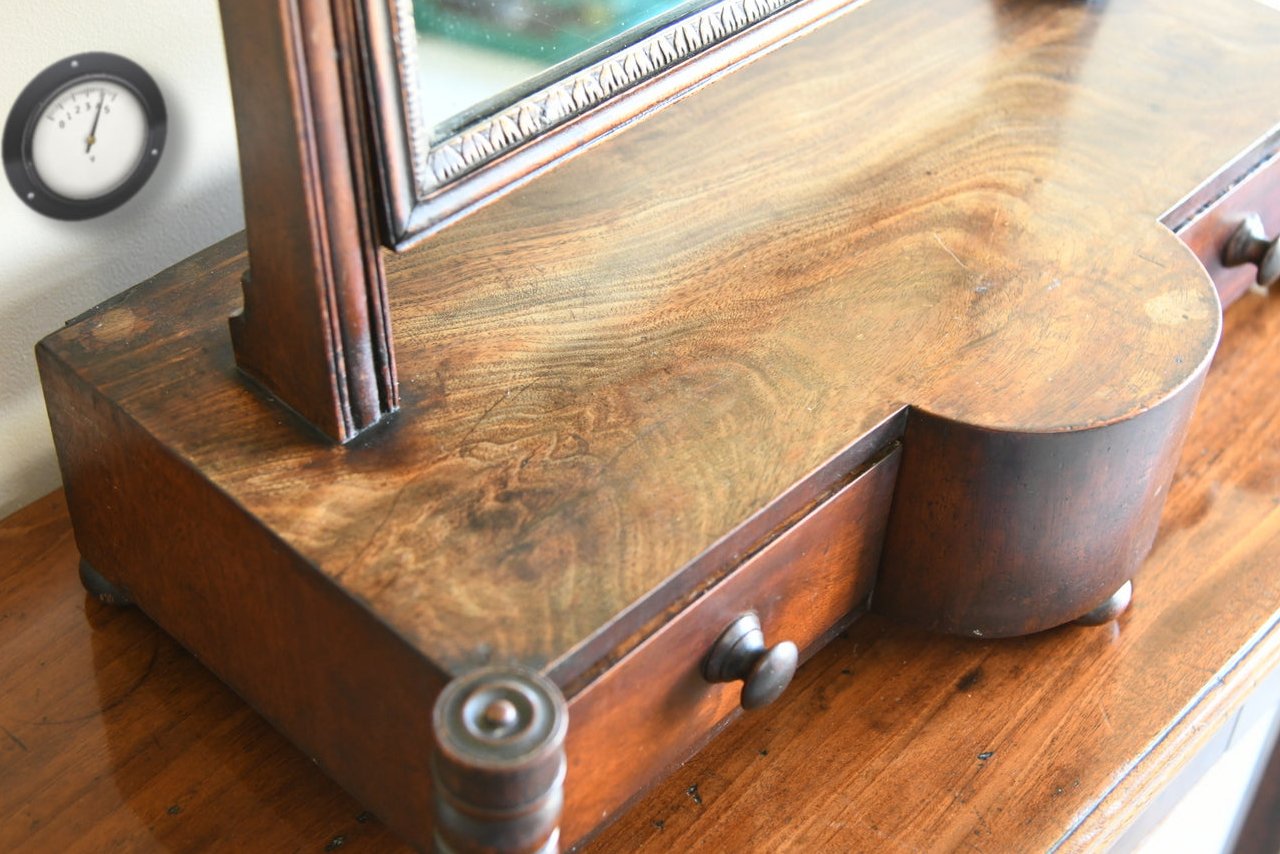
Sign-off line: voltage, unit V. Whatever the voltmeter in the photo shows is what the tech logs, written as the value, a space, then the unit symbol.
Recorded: 4 V
